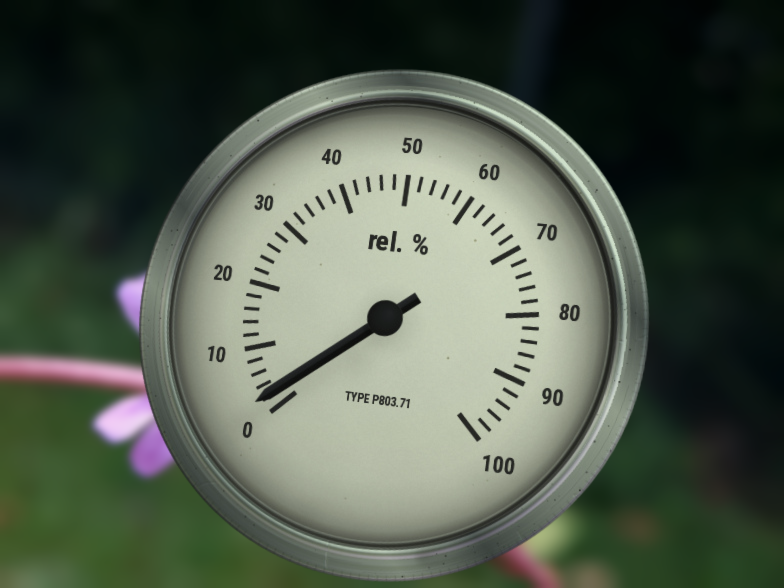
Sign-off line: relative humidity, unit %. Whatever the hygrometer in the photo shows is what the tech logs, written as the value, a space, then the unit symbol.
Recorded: 2 %
